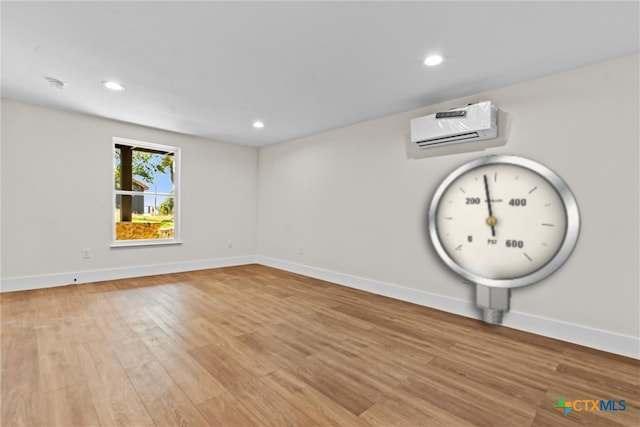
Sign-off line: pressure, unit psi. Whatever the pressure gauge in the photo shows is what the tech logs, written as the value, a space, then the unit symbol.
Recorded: 275 psi
